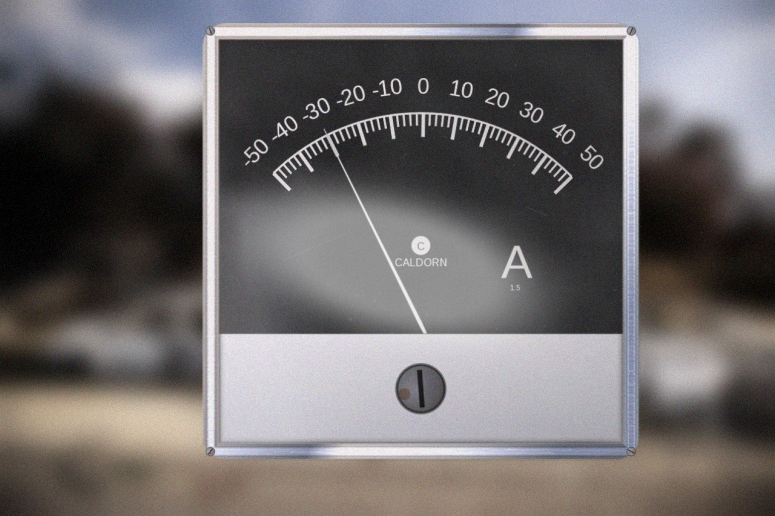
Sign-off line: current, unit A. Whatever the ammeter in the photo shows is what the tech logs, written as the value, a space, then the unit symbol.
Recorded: -30 A
